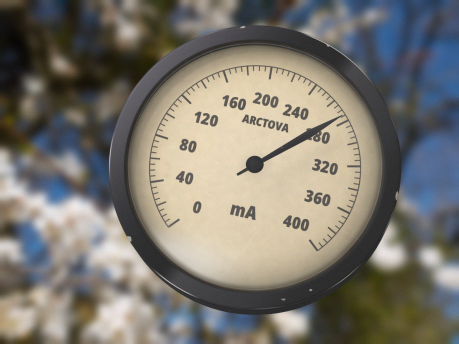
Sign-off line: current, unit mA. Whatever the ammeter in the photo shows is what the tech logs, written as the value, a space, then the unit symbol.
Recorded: 275 mA
